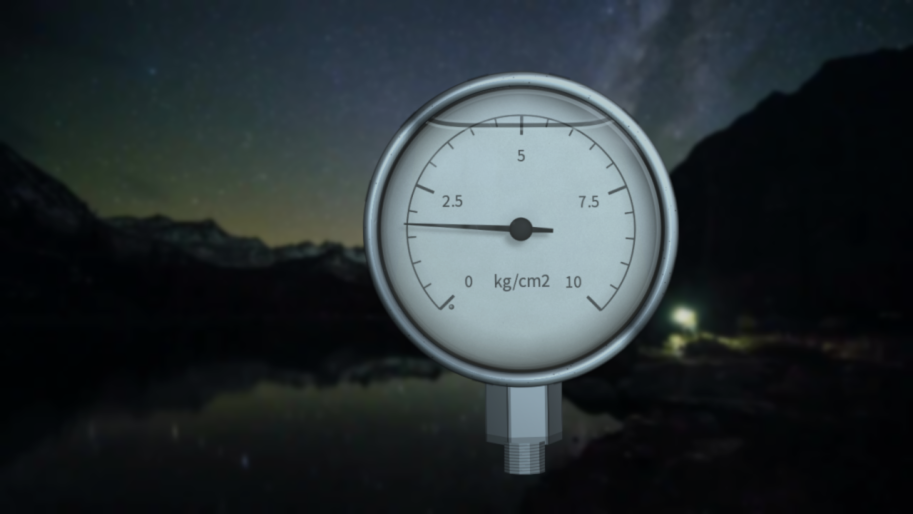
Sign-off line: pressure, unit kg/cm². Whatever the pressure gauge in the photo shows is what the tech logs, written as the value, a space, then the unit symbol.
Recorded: 1.75 kg/cm²
